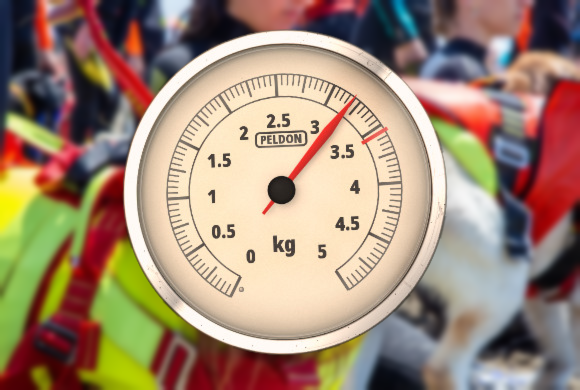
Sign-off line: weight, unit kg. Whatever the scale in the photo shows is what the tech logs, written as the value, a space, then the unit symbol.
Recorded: 3.2 kg
